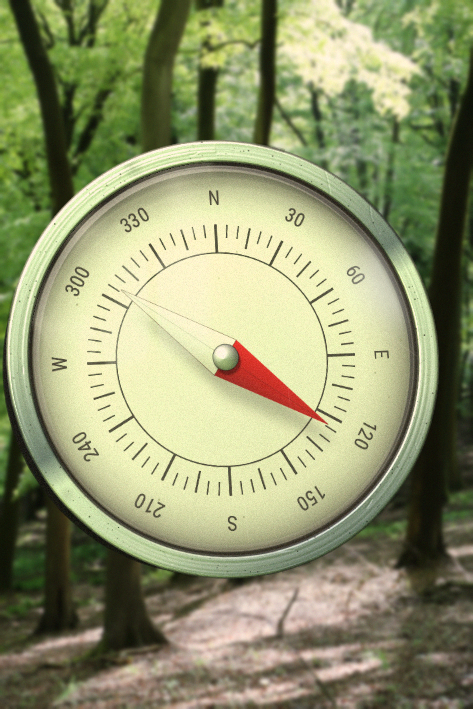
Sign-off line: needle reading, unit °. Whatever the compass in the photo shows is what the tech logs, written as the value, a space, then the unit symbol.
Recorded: 125 °
